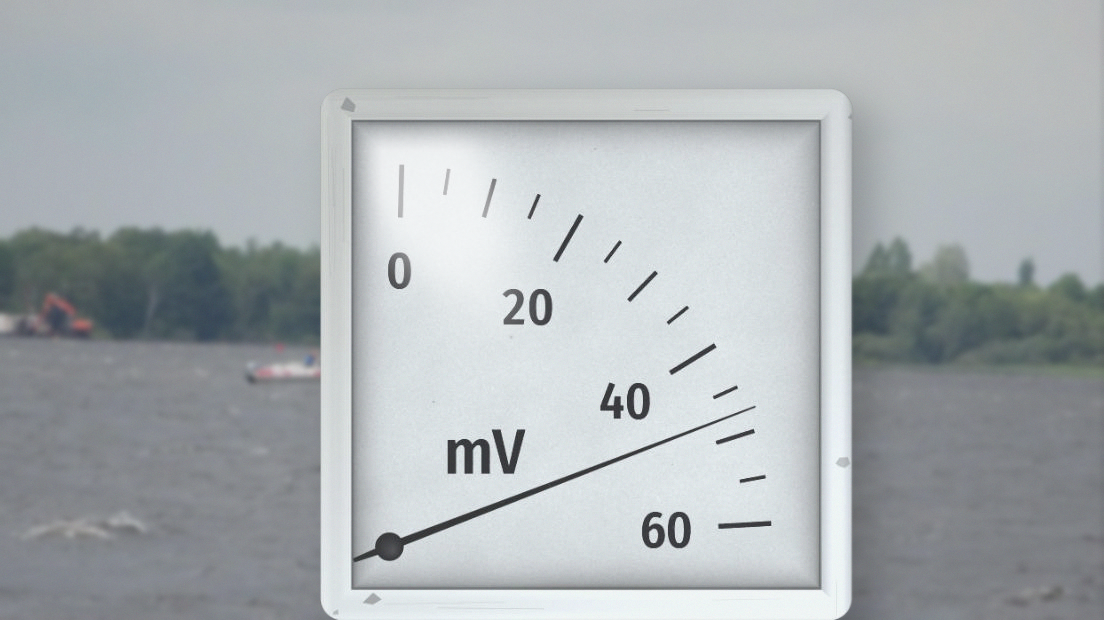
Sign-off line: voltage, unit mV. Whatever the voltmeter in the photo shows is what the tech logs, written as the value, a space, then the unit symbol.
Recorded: 47.5 mV
